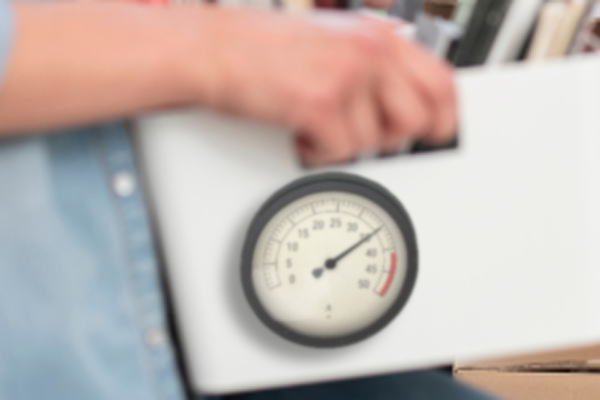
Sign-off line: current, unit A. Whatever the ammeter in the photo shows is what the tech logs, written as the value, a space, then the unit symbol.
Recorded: 35 A
